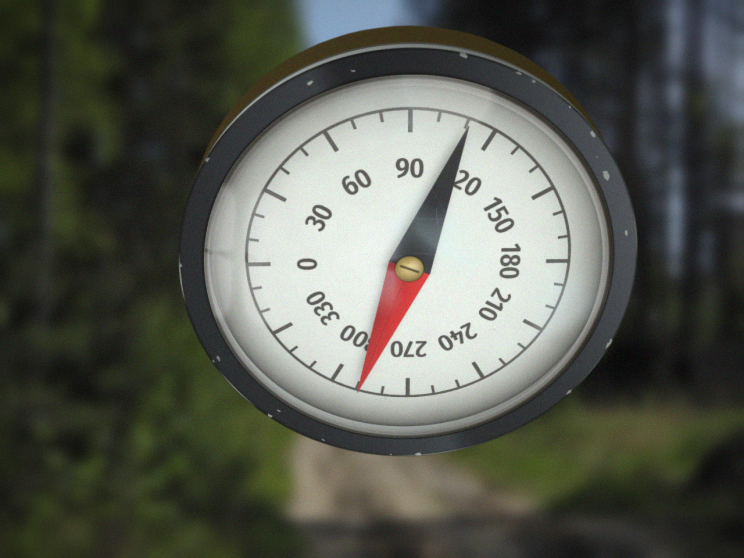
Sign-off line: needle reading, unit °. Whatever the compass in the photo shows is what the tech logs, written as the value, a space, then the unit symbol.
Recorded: 290 °
